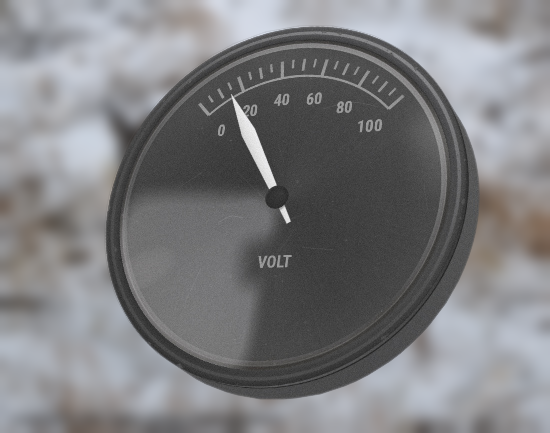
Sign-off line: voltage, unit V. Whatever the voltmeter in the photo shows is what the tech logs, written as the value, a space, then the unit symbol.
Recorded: 15 V
